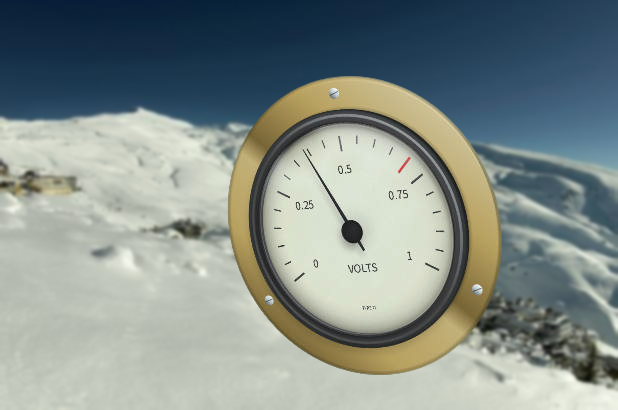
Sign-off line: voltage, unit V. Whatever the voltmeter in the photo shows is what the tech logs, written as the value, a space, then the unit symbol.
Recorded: 0.4 V
